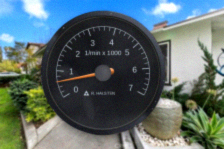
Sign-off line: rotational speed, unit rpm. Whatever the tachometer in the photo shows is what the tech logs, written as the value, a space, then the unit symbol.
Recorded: 600 rpm
